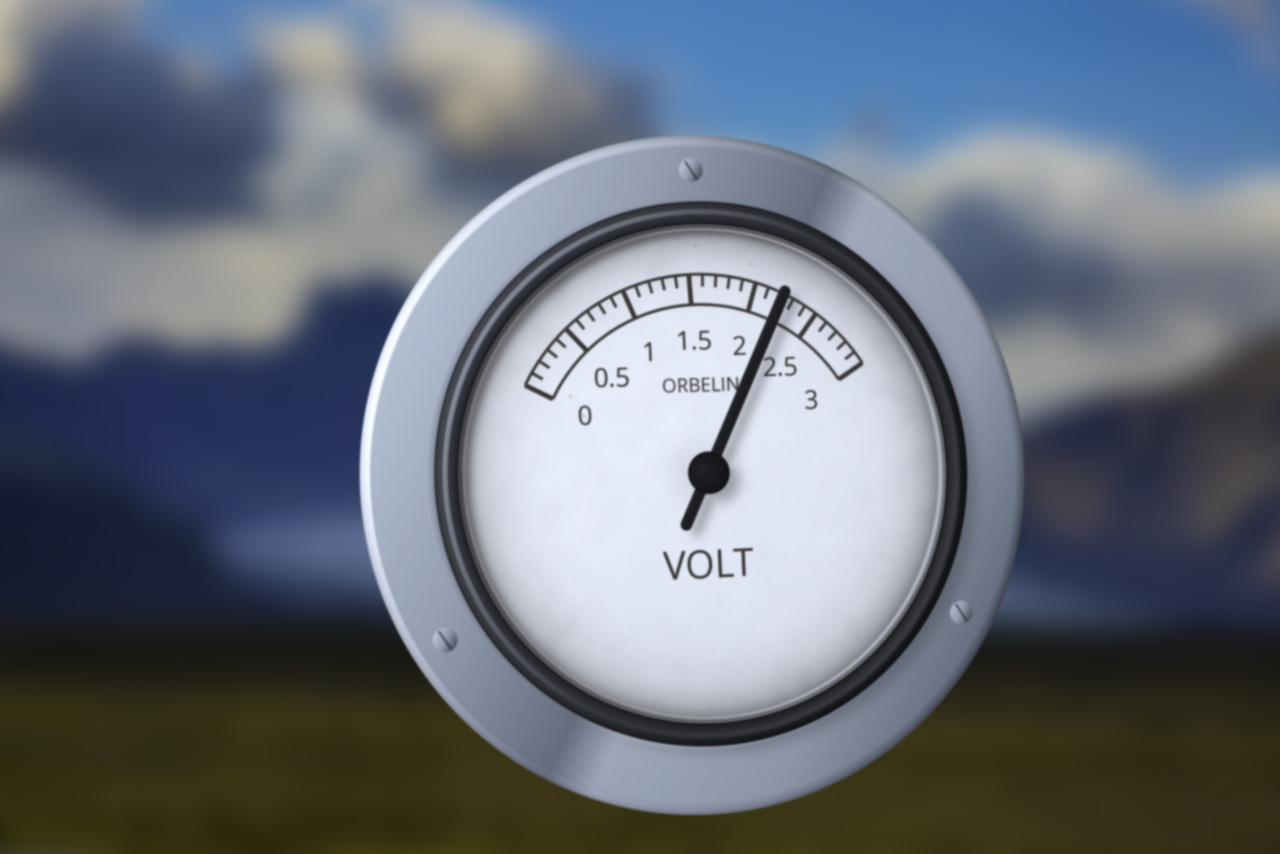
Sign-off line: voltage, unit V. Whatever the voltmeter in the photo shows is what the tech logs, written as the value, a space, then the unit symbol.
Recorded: 2.2 V
